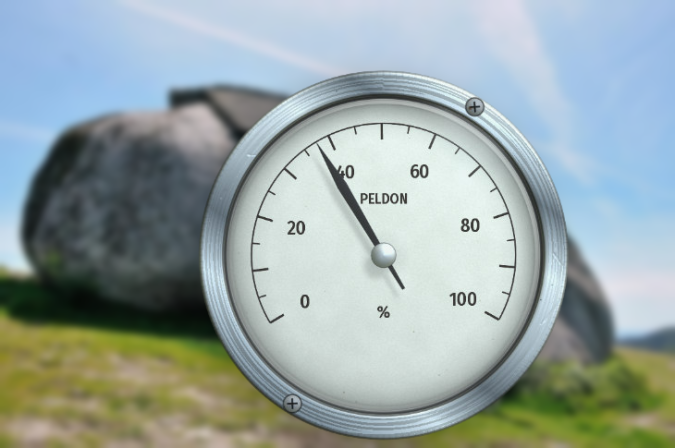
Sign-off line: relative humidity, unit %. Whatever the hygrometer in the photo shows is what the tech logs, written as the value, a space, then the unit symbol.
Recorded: 37.5 %
